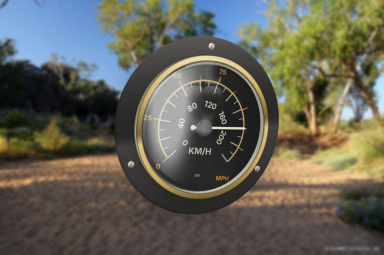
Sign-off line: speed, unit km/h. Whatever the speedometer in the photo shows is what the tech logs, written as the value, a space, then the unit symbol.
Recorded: 180 km/h
